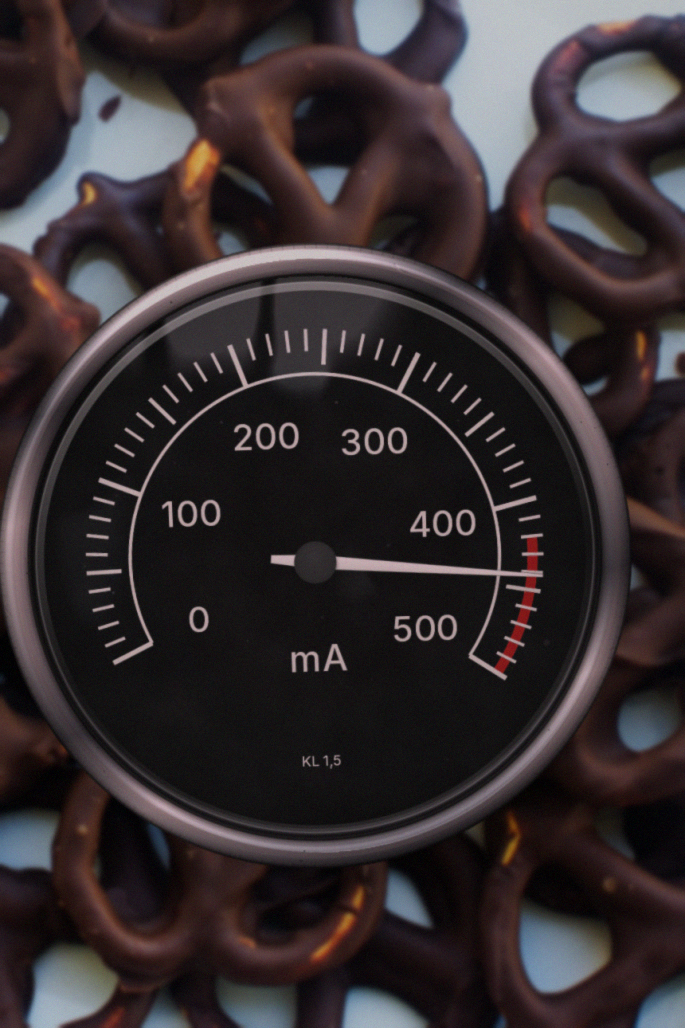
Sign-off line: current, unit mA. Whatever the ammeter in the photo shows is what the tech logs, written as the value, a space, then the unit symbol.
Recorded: 440 mA
